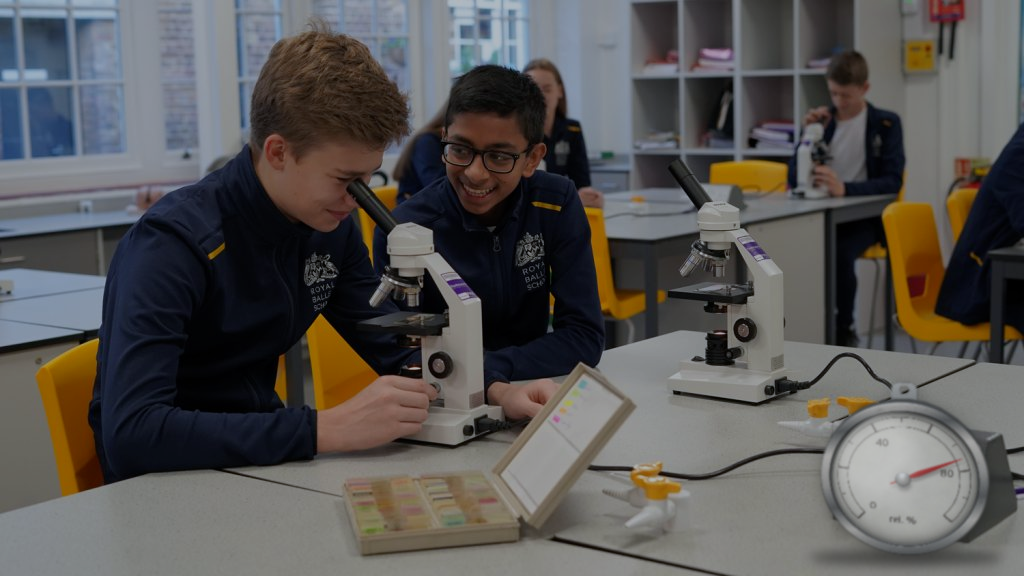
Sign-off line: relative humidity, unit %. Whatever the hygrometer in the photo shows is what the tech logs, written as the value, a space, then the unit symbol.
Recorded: 75 %
